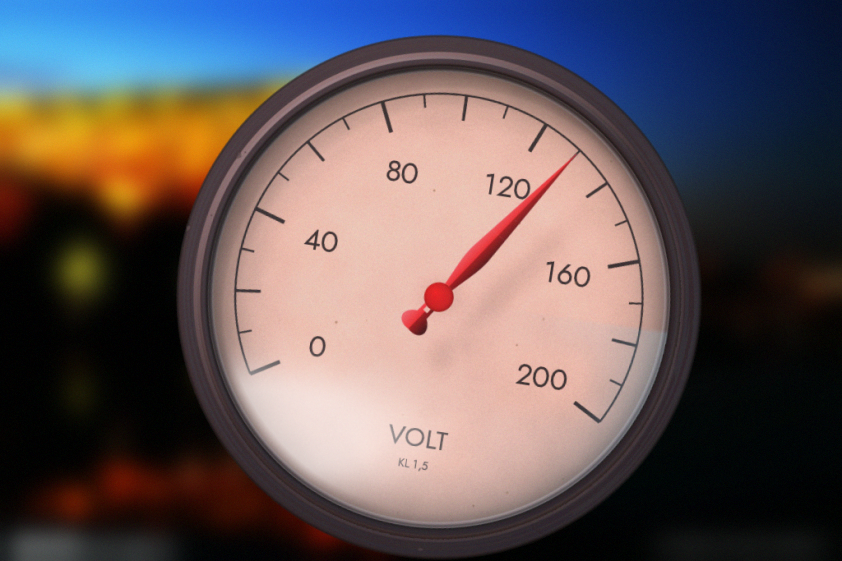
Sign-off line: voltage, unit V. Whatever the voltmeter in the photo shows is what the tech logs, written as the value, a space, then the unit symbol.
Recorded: 130 V
